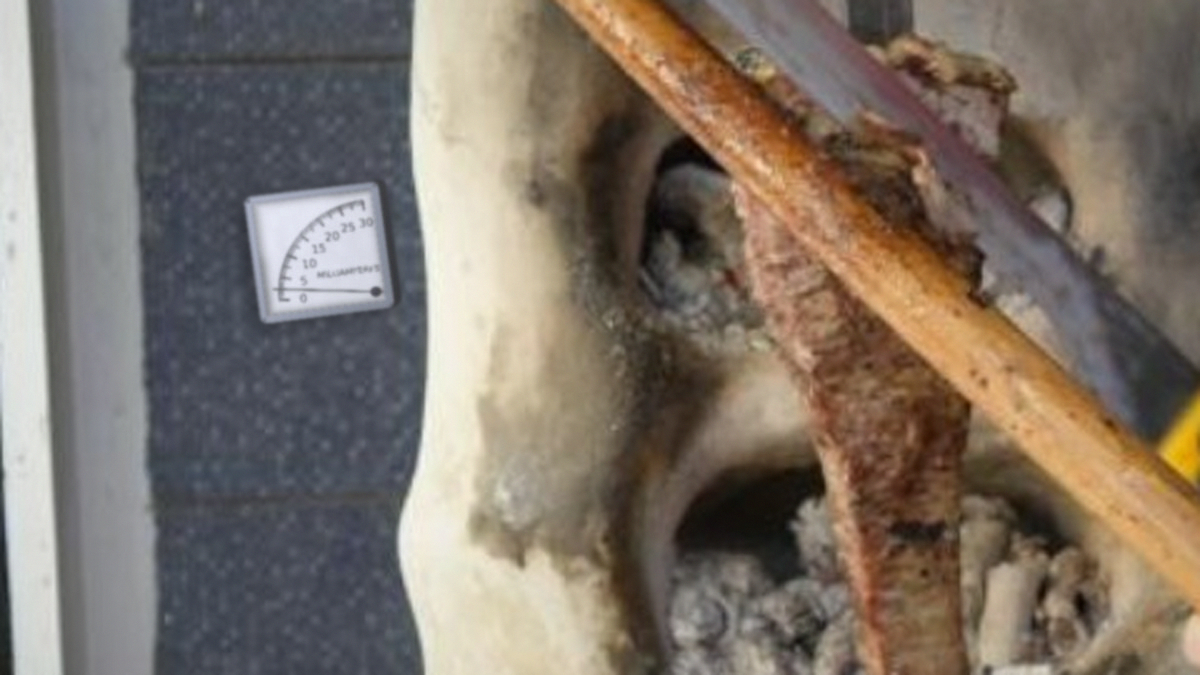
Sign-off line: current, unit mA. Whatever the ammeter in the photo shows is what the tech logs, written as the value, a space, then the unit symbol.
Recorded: 2.5 mA
